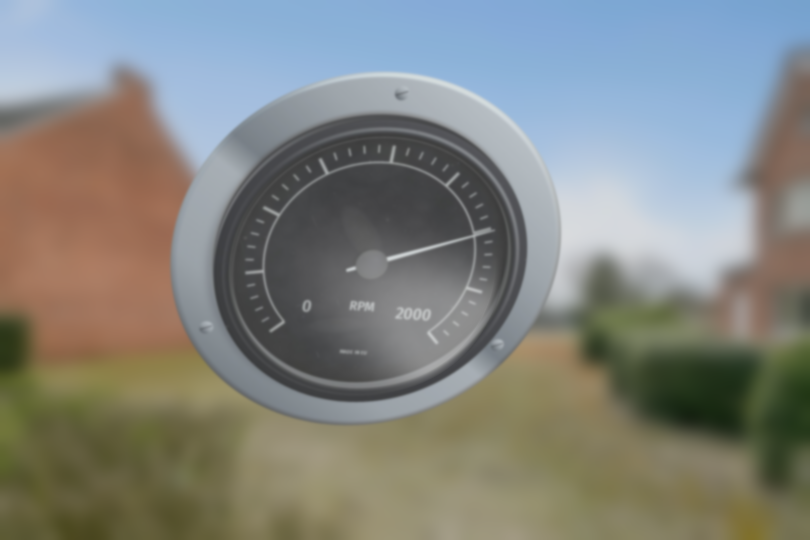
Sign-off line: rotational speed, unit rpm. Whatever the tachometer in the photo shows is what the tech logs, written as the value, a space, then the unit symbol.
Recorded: 1500 rpm
